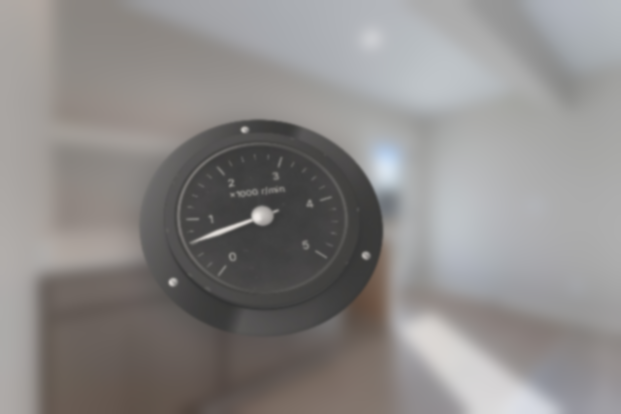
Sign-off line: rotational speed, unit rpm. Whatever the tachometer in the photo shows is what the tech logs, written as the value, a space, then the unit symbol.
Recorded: 600 rpm
